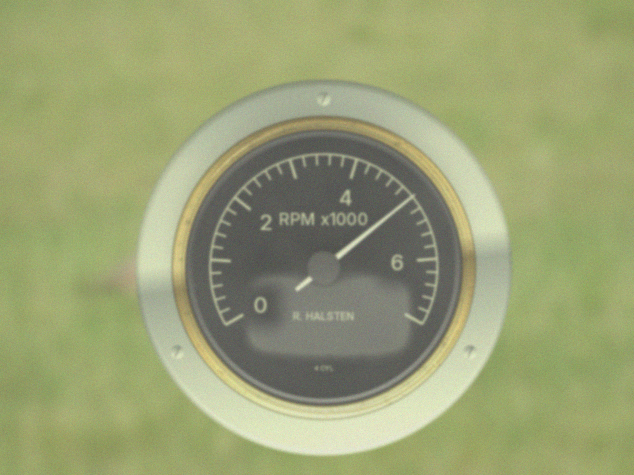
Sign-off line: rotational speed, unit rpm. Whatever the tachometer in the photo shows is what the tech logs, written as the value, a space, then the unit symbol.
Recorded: 5000 rpm
